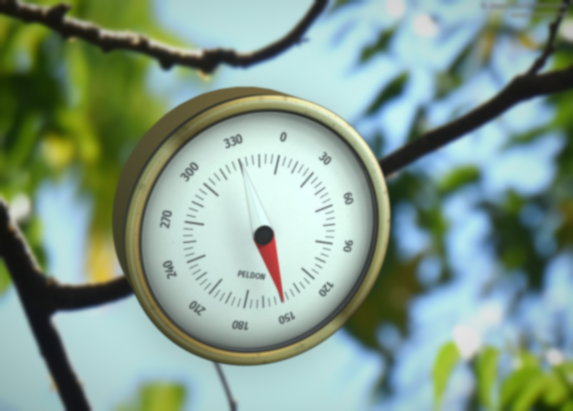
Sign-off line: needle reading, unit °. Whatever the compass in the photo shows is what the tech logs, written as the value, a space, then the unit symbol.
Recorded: 150 °
